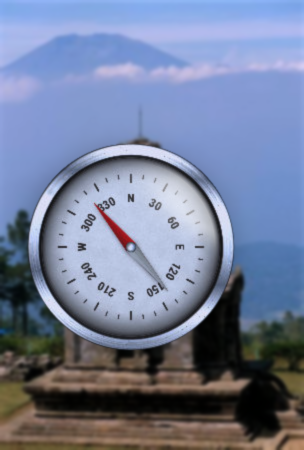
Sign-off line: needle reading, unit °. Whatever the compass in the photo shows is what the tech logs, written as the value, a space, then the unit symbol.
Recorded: 320 °
